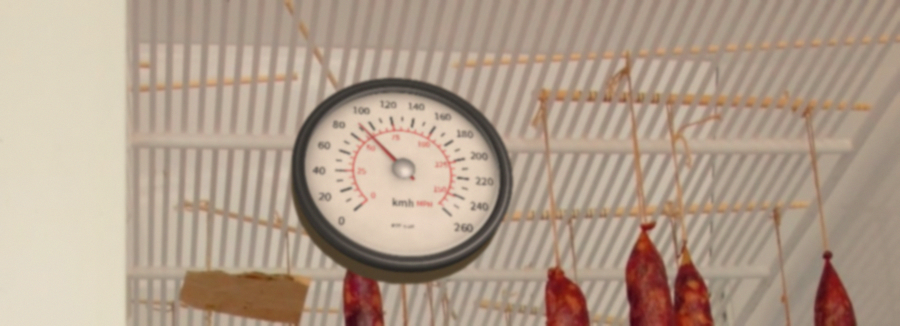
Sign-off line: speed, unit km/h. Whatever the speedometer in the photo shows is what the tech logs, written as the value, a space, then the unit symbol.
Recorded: 90 km/h
